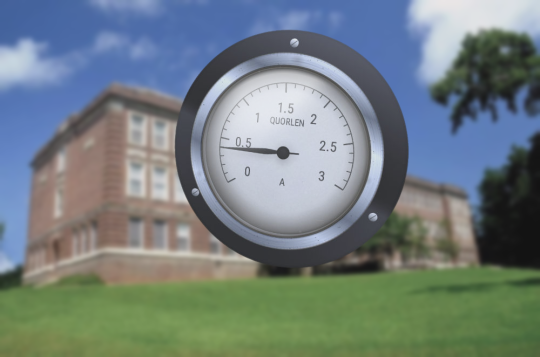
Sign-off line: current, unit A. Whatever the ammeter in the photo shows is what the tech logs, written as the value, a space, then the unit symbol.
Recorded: 0.4 A
